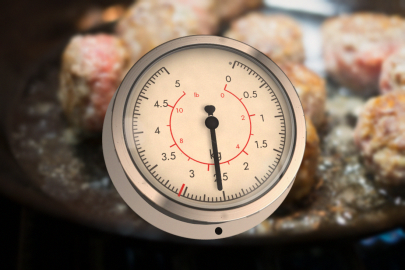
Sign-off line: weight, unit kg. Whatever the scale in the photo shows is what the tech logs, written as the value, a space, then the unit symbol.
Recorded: 2.55 kg
